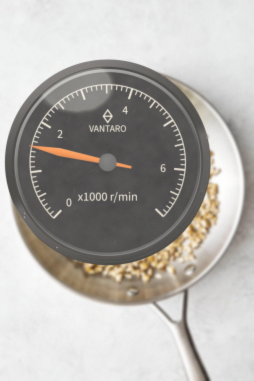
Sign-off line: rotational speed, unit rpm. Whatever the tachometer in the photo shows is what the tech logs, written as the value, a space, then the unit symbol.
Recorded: 1500 rpm
